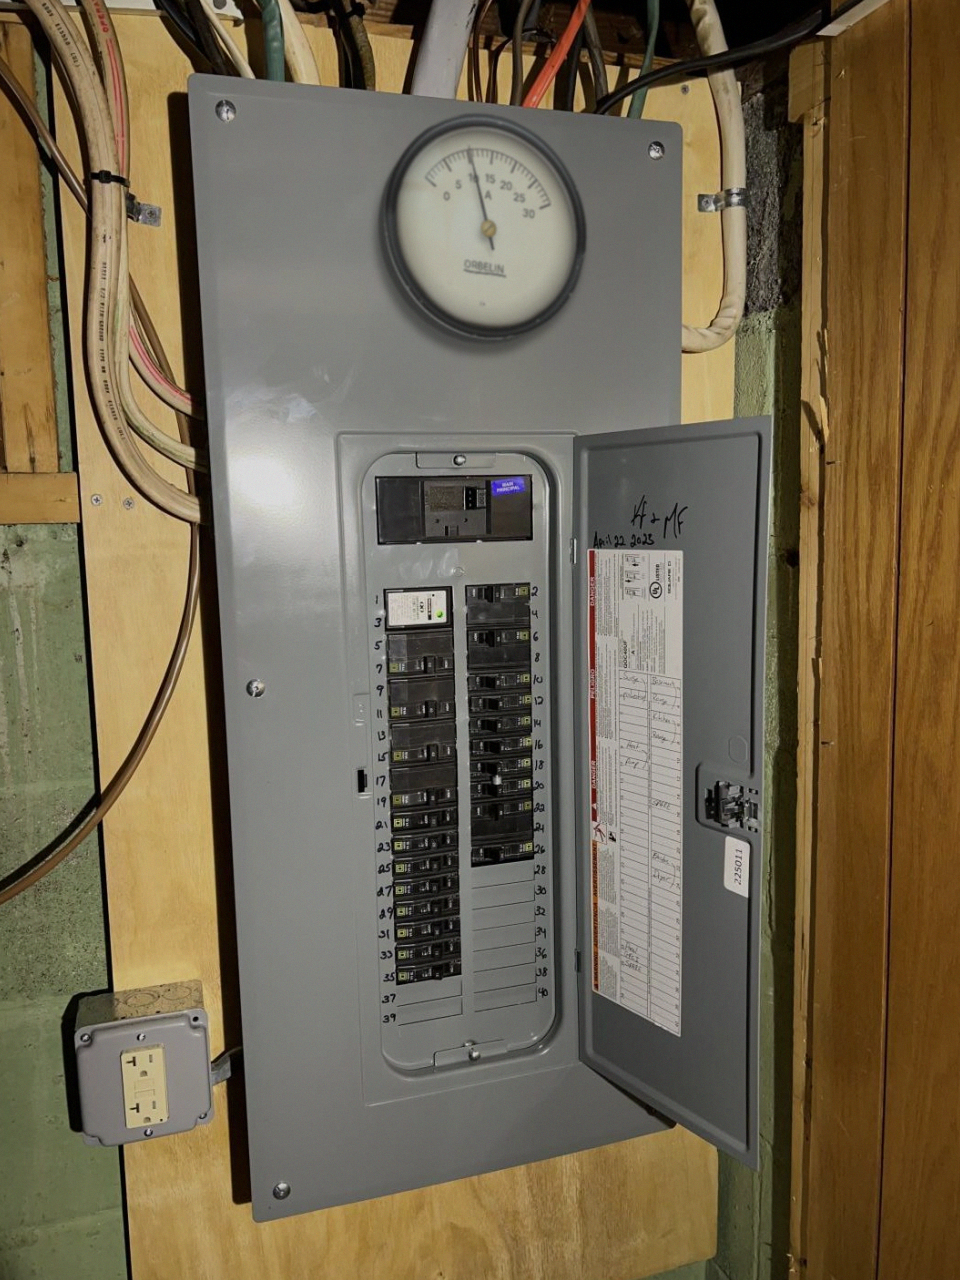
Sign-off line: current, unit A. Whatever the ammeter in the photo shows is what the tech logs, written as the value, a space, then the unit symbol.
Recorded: 10 A
